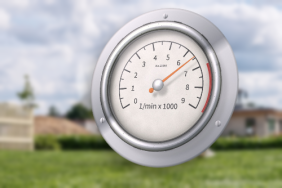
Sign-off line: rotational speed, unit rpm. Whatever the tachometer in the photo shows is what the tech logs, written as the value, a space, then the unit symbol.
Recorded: 6500 rpm
